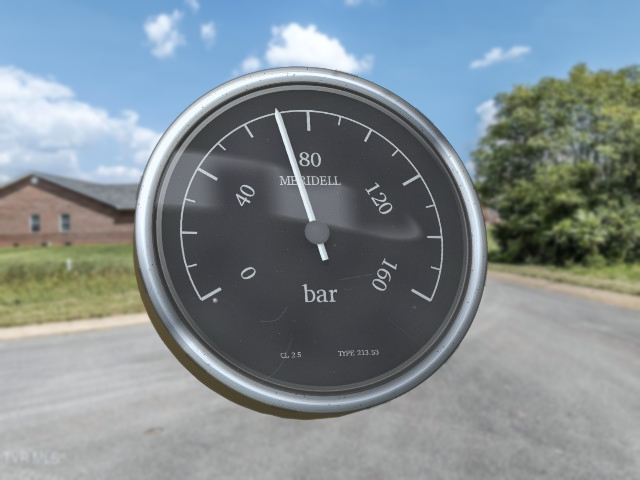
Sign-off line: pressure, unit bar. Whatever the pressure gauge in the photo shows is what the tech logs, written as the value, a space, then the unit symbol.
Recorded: 70 bar
